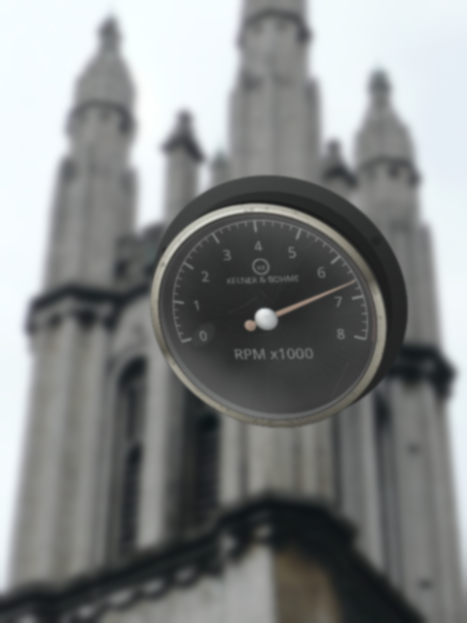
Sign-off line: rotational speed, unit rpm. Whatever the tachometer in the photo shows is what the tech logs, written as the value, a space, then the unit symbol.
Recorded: 6600 rpm
